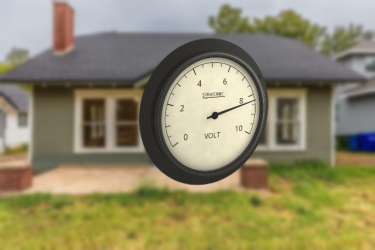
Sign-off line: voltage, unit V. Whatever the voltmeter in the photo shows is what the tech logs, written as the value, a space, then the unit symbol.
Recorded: 8.25 V
